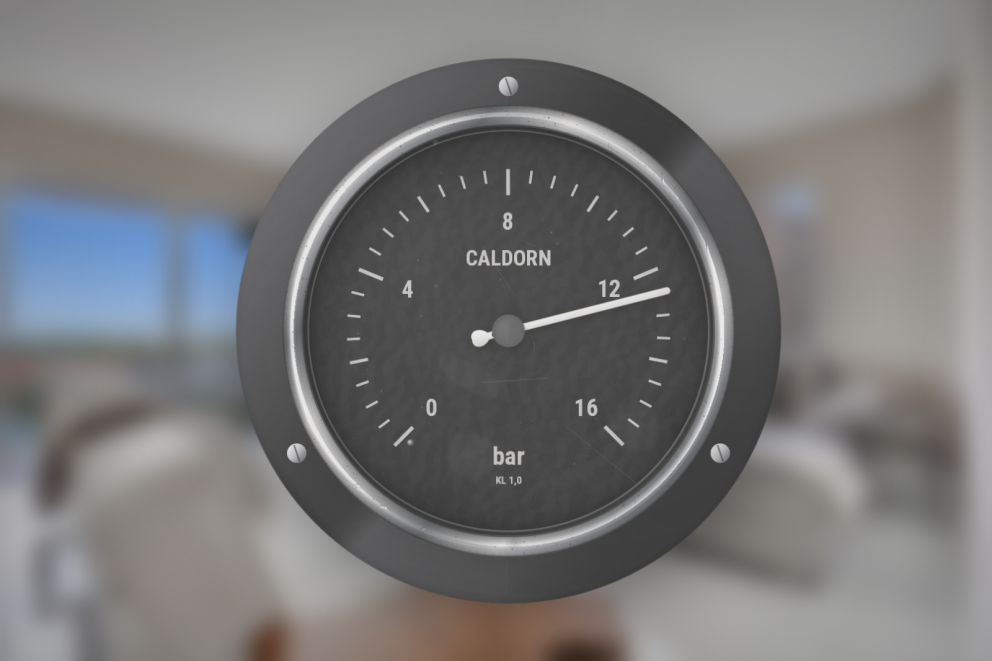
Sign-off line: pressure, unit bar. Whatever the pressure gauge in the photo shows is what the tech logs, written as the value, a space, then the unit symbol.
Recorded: 12.5 bar
